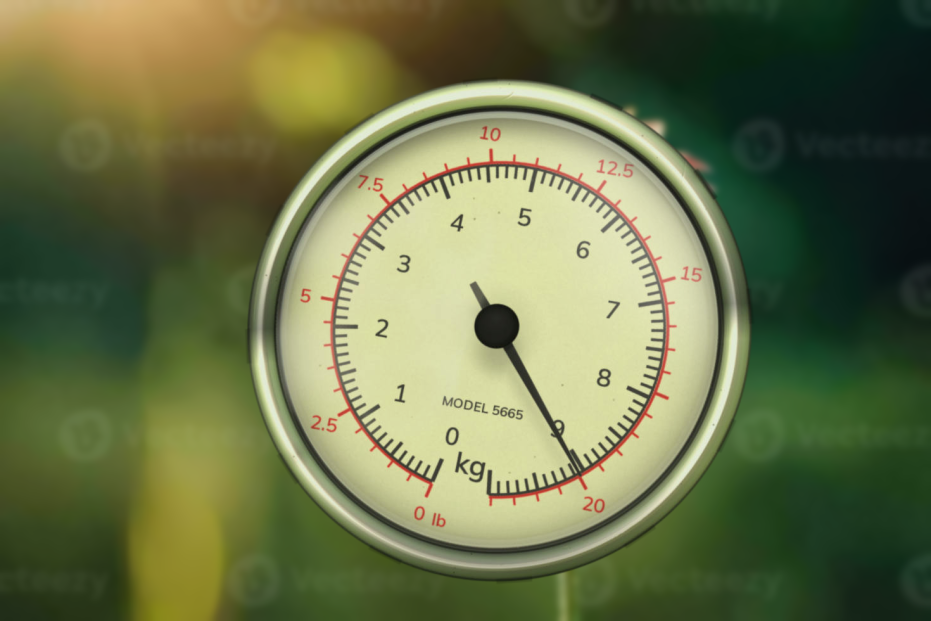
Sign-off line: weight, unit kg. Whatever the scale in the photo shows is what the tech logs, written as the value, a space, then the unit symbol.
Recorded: 9.05 kg
